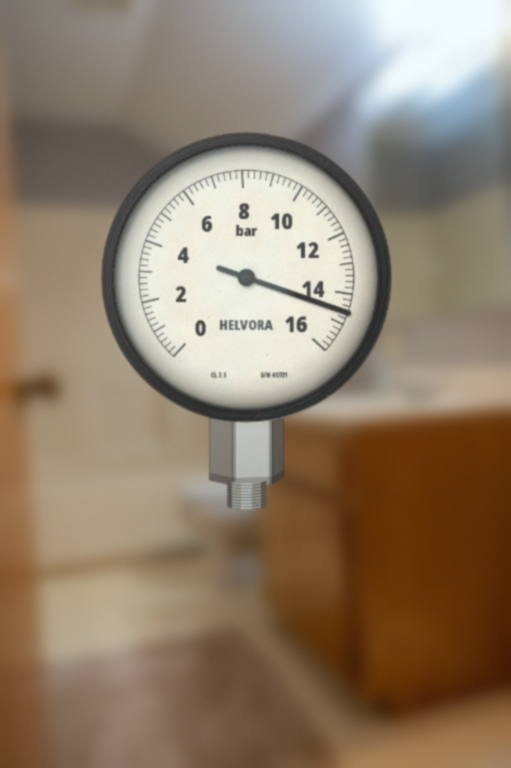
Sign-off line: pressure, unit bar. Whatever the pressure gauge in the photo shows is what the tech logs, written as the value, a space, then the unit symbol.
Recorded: 14.6 bar
